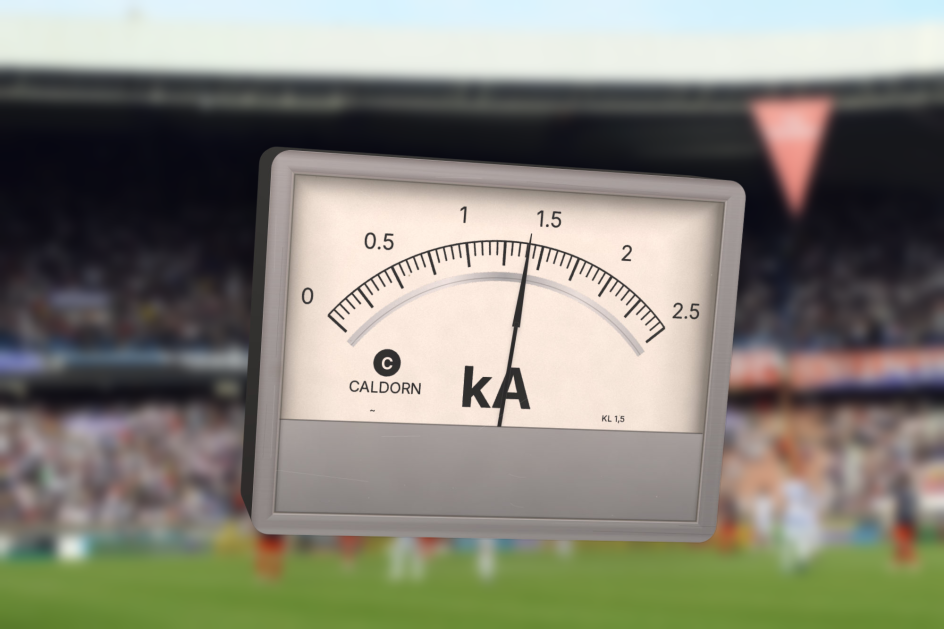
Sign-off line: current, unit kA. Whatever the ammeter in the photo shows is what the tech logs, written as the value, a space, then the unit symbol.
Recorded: 1.4 kA
